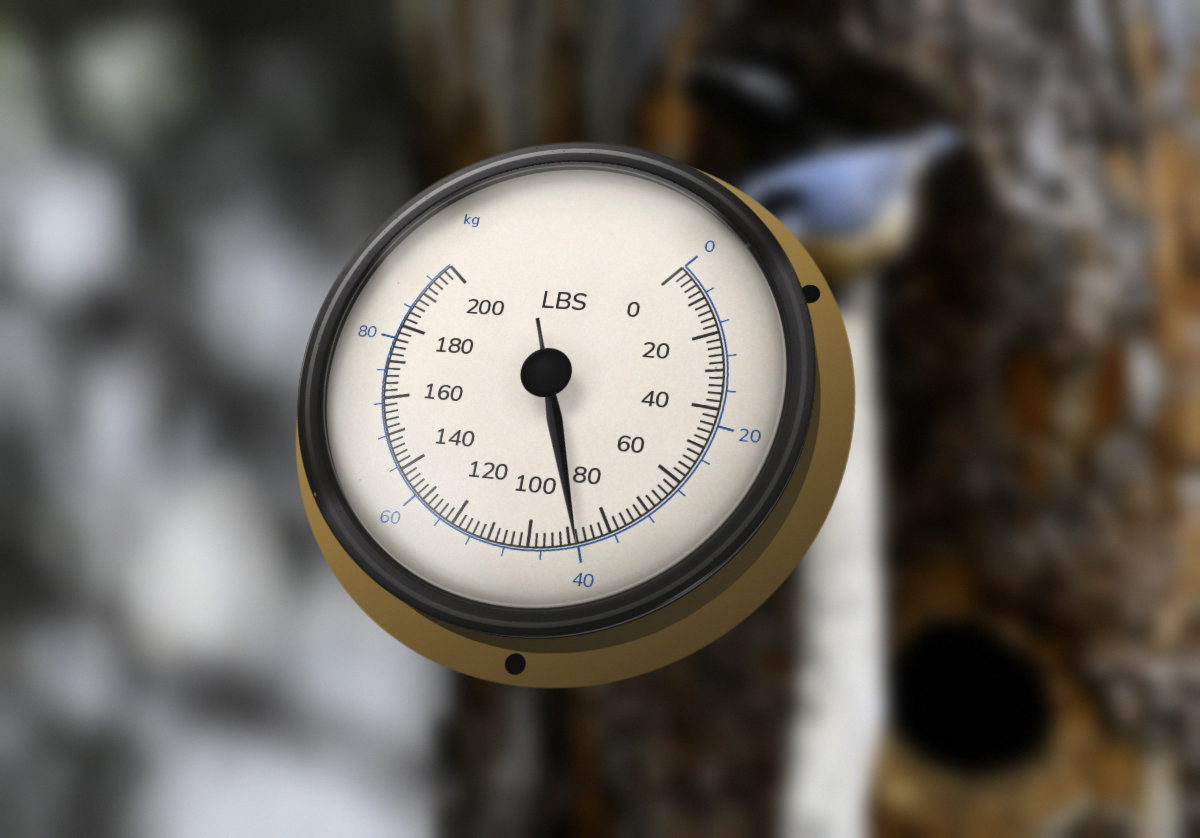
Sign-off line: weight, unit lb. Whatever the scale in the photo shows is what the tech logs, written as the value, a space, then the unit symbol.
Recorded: 88 lb
